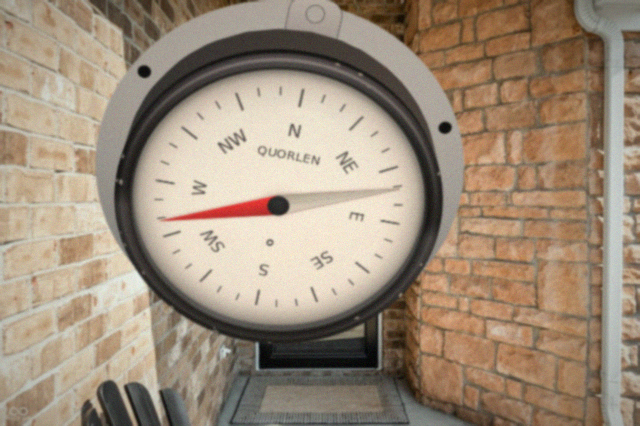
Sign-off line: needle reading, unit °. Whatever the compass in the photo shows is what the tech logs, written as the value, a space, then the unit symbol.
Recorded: 250 °
